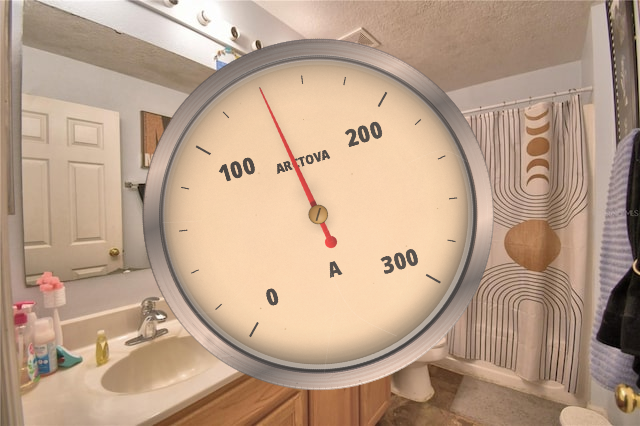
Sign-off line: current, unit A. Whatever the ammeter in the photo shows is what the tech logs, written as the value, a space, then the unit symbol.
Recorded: 140 A
